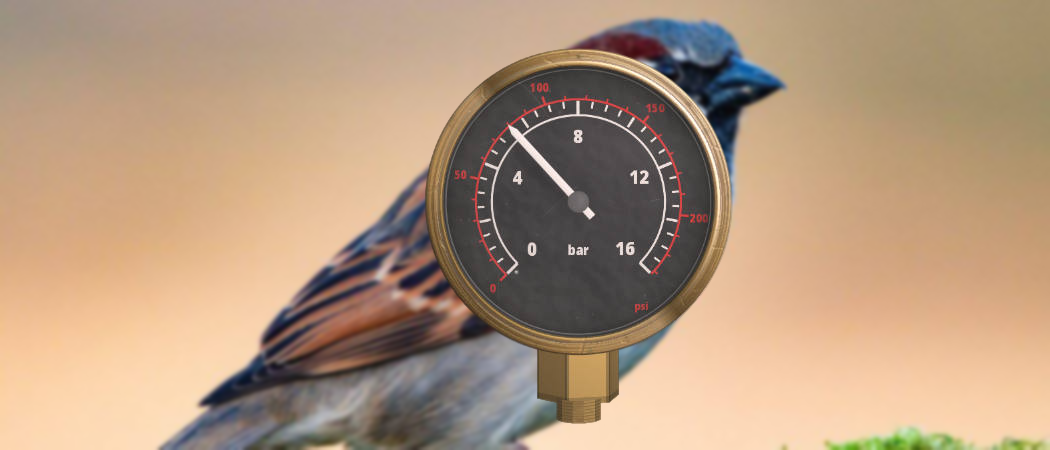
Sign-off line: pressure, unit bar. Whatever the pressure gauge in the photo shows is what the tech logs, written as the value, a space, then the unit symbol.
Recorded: 5.5 bar
